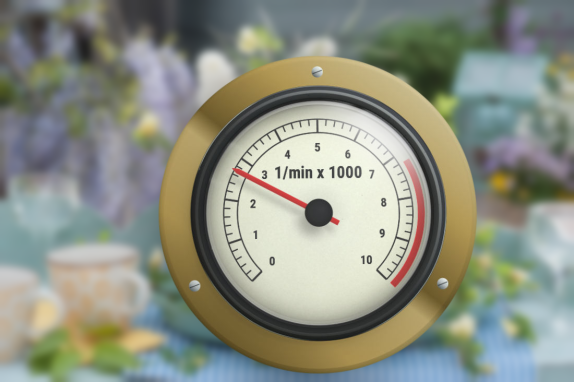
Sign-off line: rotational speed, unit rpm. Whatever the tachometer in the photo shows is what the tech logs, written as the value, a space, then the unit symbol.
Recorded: 2700 rpm
